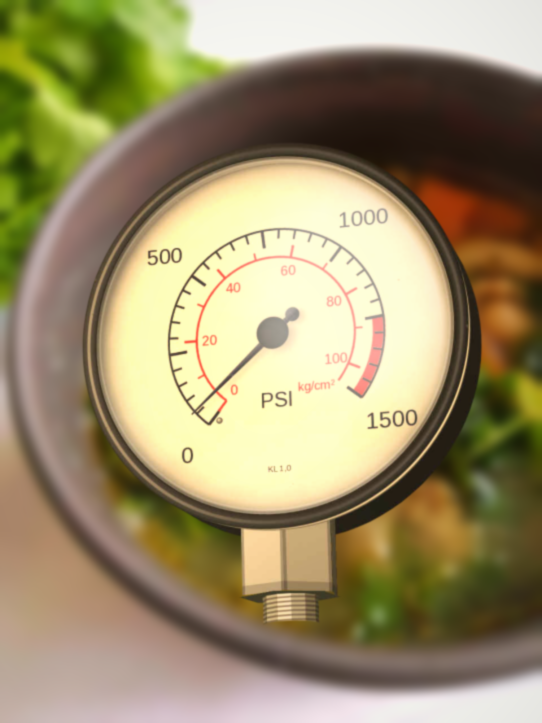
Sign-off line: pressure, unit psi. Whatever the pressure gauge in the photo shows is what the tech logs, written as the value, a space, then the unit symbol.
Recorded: 50 psi
